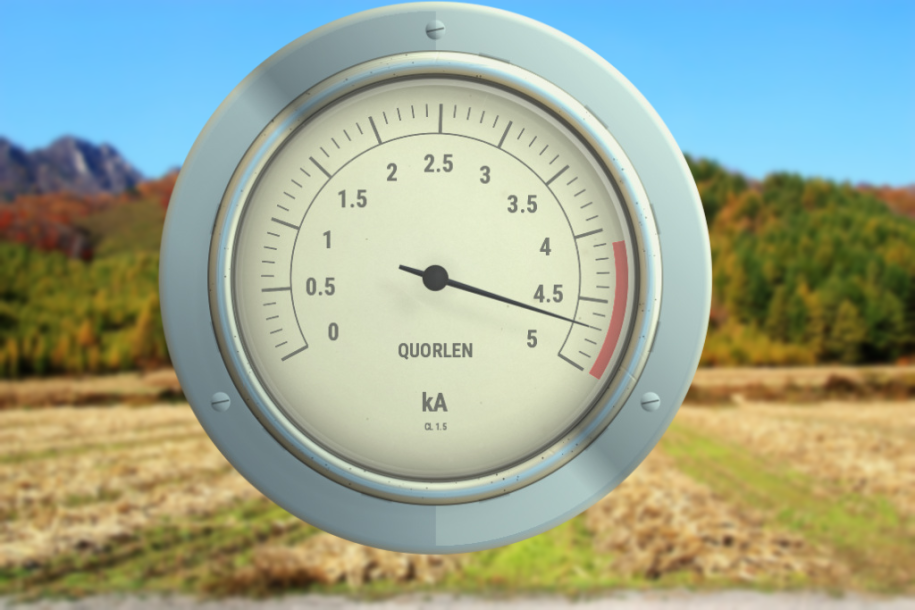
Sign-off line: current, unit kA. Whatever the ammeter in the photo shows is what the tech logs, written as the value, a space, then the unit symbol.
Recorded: 4.7 kA
